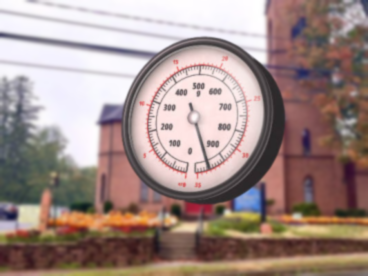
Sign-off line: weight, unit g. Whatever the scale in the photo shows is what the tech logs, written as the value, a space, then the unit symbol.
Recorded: 950 g
